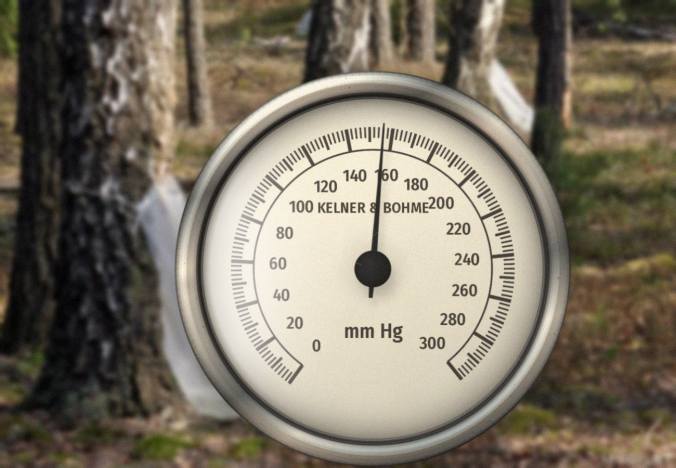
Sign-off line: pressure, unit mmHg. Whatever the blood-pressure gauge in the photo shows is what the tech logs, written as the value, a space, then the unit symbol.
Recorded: 156 mmHg
